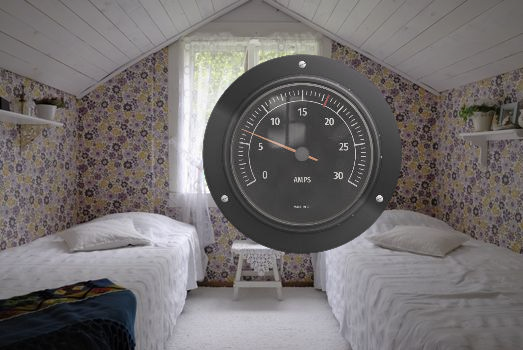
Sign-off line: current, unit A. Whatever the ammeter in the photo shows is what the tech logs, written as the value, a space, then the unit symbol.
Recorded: 6.5 A
